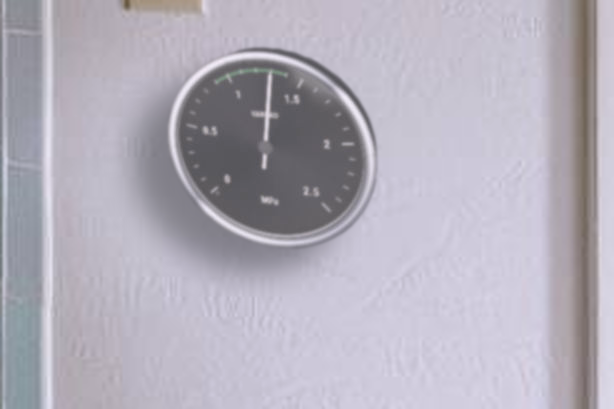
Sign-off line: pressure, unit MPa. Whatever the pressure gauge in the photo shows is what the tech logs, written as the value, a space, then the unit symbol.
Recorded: 1.3 MPa
